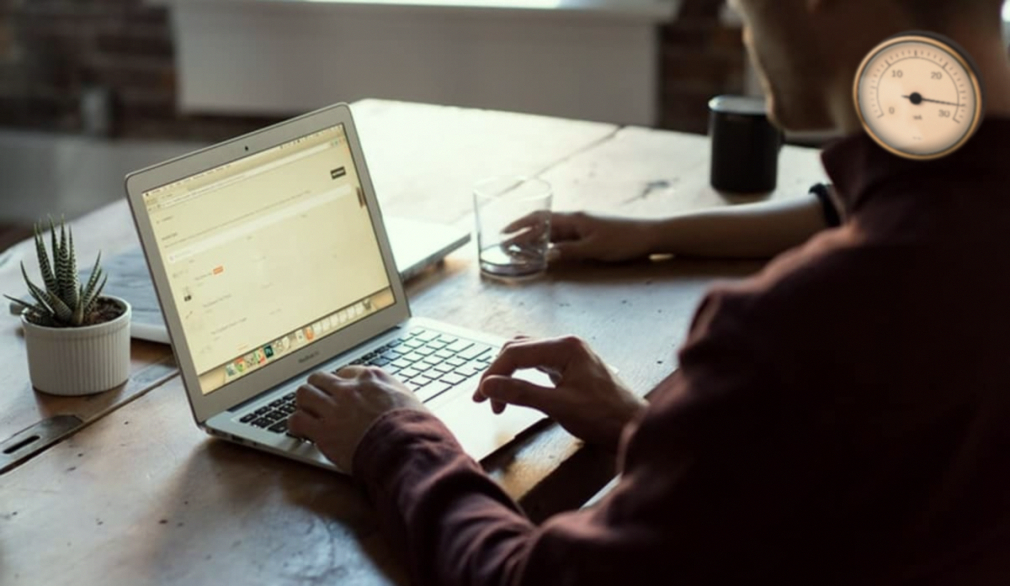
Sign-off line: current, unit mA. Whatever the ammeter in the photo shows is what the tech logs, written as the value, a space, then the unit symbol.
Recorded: 27 mA
